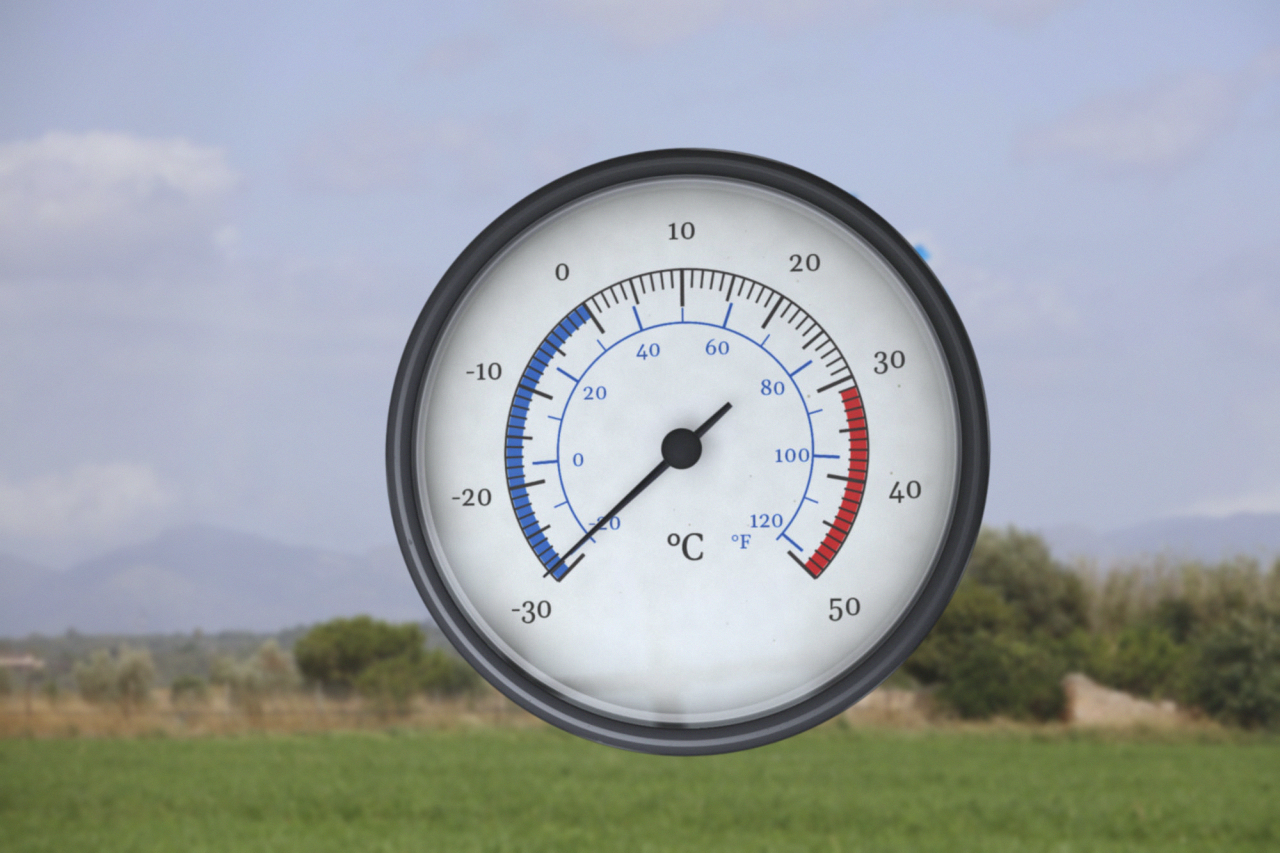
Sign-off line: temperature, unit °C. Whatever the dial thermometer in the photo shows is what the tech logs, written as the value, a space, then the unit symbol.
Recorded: -29 °C
